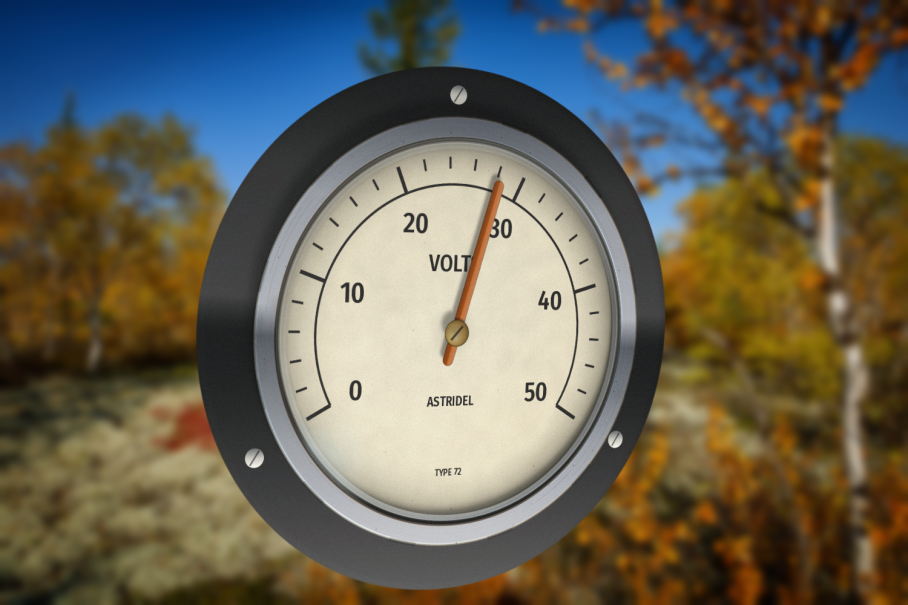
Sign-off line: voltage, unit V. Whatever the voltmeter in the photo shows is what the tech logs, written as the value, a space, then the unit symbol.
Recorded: 28 V
